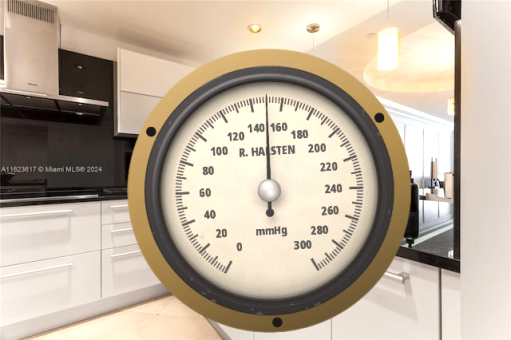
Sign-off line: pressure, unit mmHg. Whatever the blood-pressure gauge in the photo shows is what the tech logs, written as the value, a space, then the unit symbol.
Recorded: 150 mmHg
